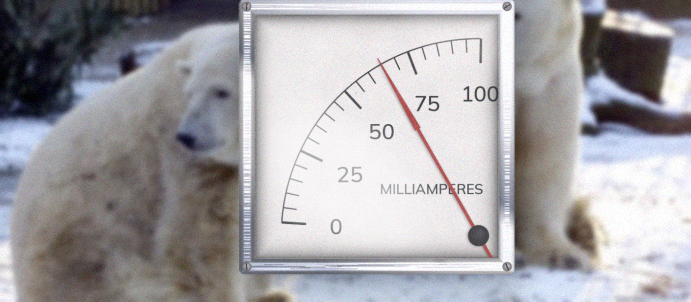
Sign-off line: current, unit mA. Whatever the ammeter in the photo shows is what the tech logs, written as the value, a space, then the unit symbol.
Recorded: 65 mA
